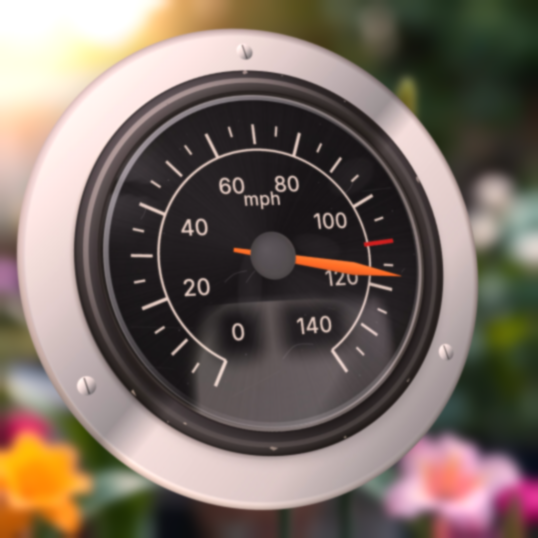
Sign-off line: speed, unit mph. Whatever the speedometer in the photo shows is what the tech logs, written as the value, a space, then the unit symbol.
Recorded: 117.5 mph
